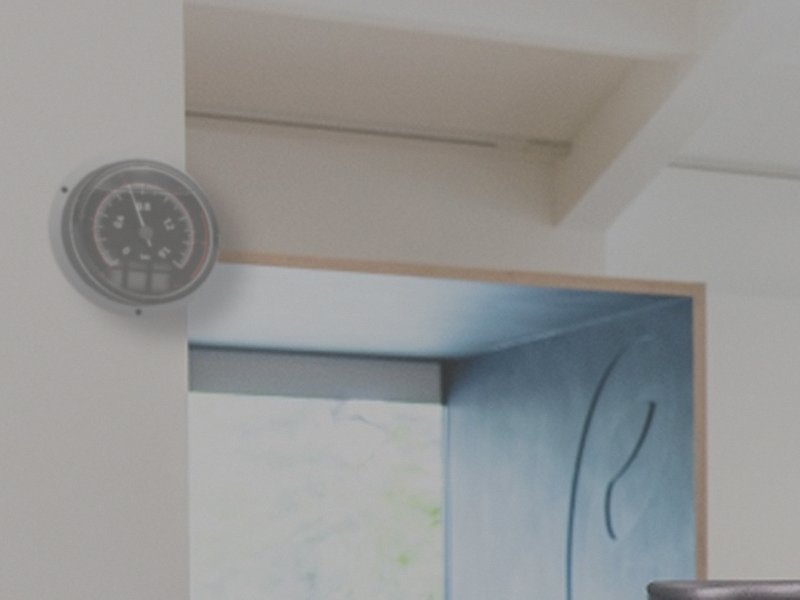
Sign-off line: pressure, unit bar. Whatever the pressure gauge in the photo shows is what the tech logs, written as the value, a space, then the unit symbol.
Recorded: 0.7 bar
